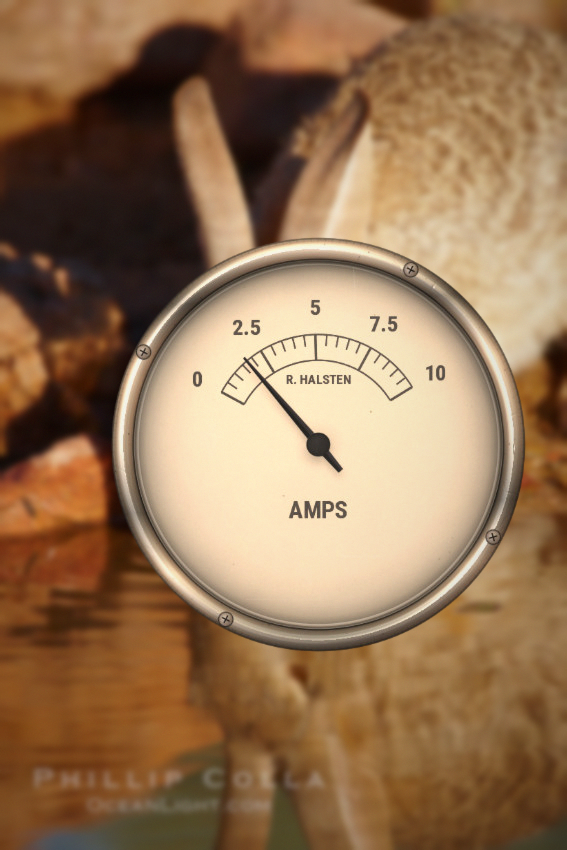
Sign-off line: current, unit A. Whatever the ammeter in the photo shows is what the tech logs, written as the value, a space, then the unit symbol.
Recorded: 1.75 A
